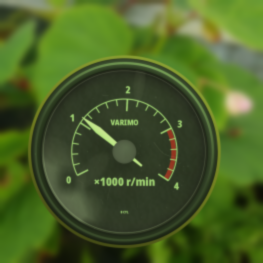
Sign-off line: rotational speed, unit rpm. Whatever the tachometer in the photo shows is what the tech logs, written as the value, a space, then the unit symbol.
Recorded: 1100 rpm
